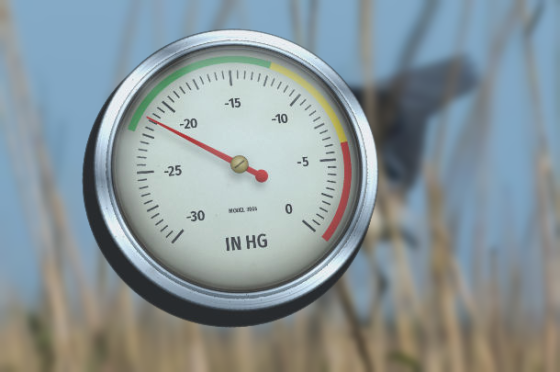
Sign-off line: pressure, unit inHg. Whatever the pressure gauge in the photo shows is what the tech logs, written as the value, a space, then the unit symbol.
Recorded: -21.5 inHg
